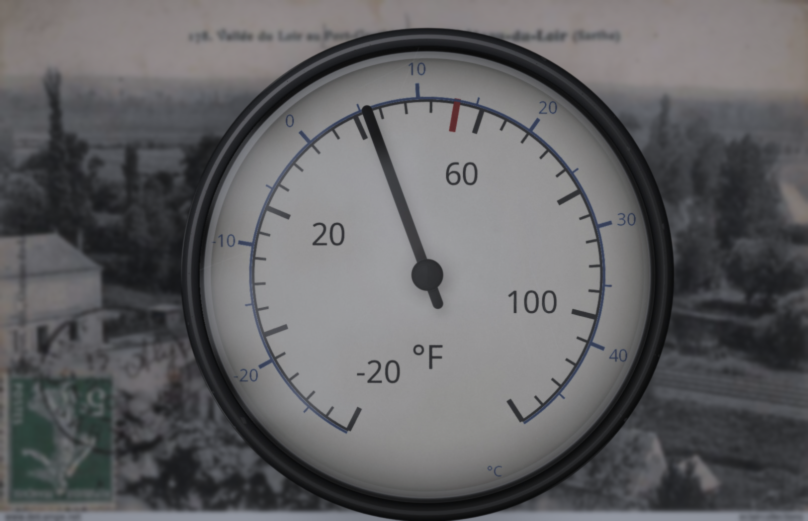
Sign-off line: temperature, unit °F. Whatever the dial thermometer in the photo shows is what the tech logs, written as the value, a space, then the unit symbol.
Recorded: 42 °F
